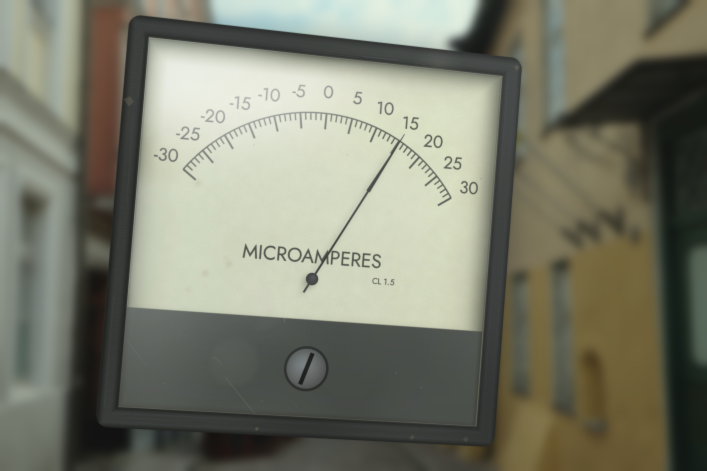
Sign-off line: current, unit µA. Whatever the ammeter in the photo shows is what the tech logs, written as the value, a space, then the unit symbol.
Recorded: 15 µA
